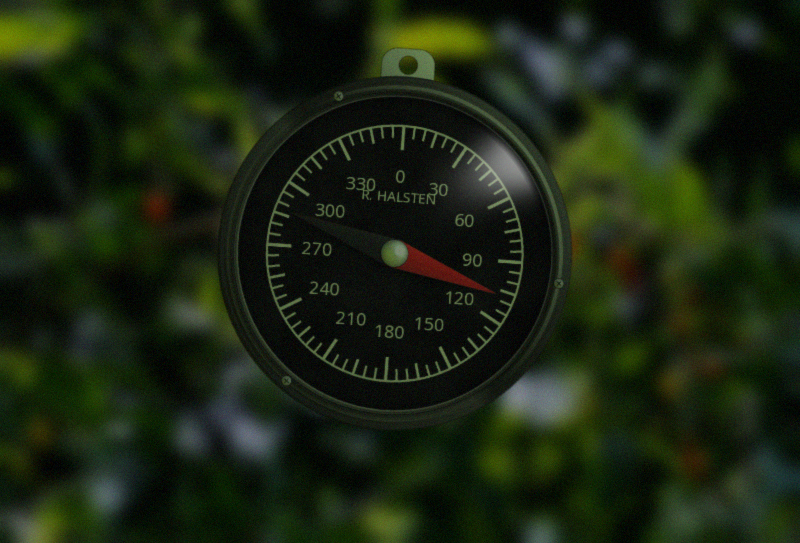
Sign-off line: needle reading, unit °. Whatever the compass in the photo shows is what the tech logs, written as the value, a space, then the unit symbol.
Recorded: 107.5 °
